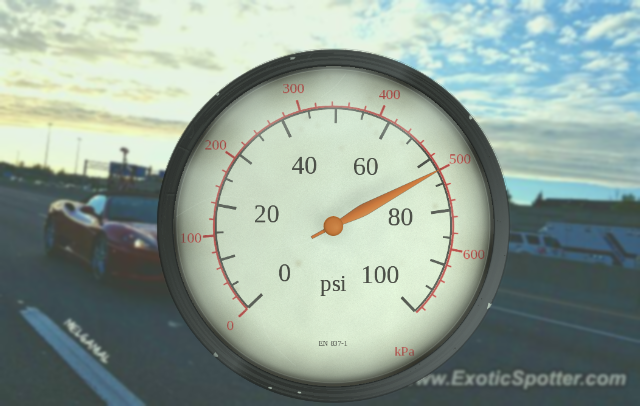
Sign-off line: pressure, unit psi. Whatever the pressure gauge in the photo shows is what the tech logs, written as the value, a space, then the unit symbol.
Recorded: 72.5 psi
